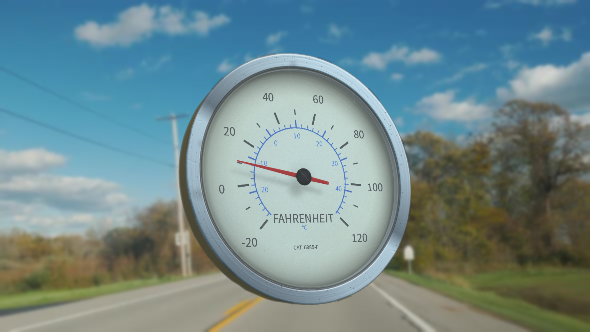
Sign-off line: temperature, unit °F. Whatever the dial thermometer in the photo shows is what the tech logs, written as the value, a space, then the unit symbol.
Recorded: 10 °F
